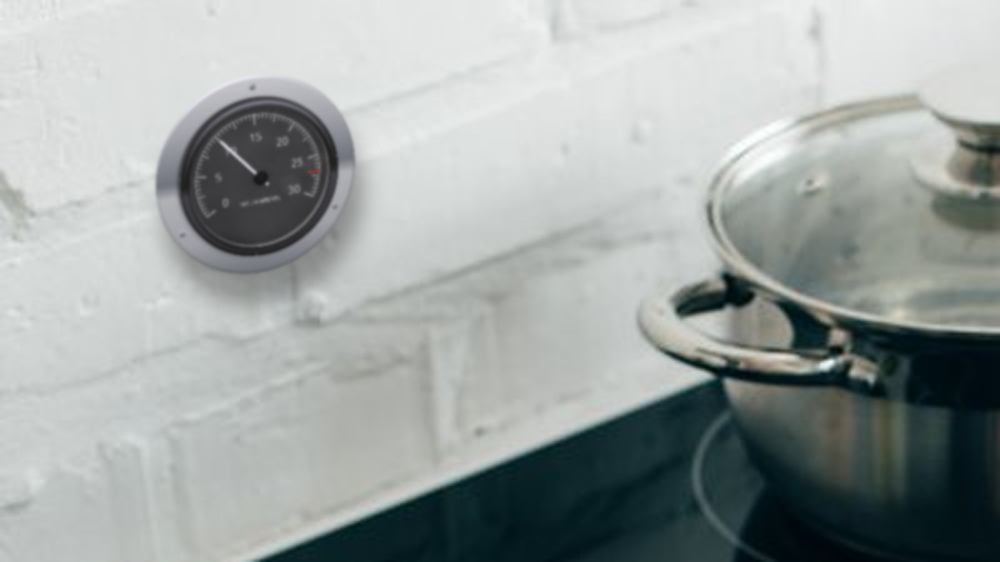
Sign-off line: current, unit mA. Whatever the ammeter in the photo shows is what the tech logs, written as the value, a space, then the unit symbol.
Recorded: 10 mA
